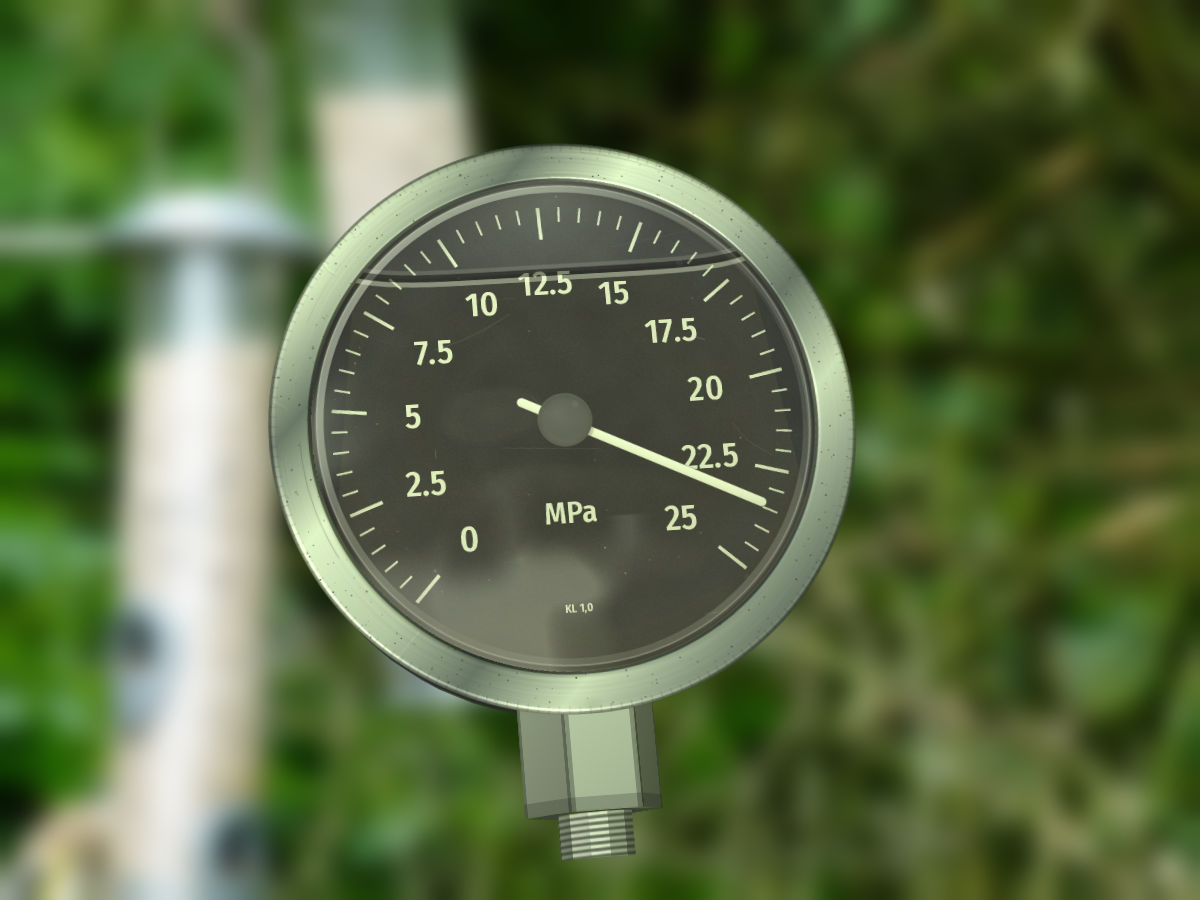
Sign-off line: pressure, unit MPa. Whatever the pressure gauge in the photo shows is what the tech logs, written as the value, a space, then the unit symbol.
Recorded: 23.5 MPa
